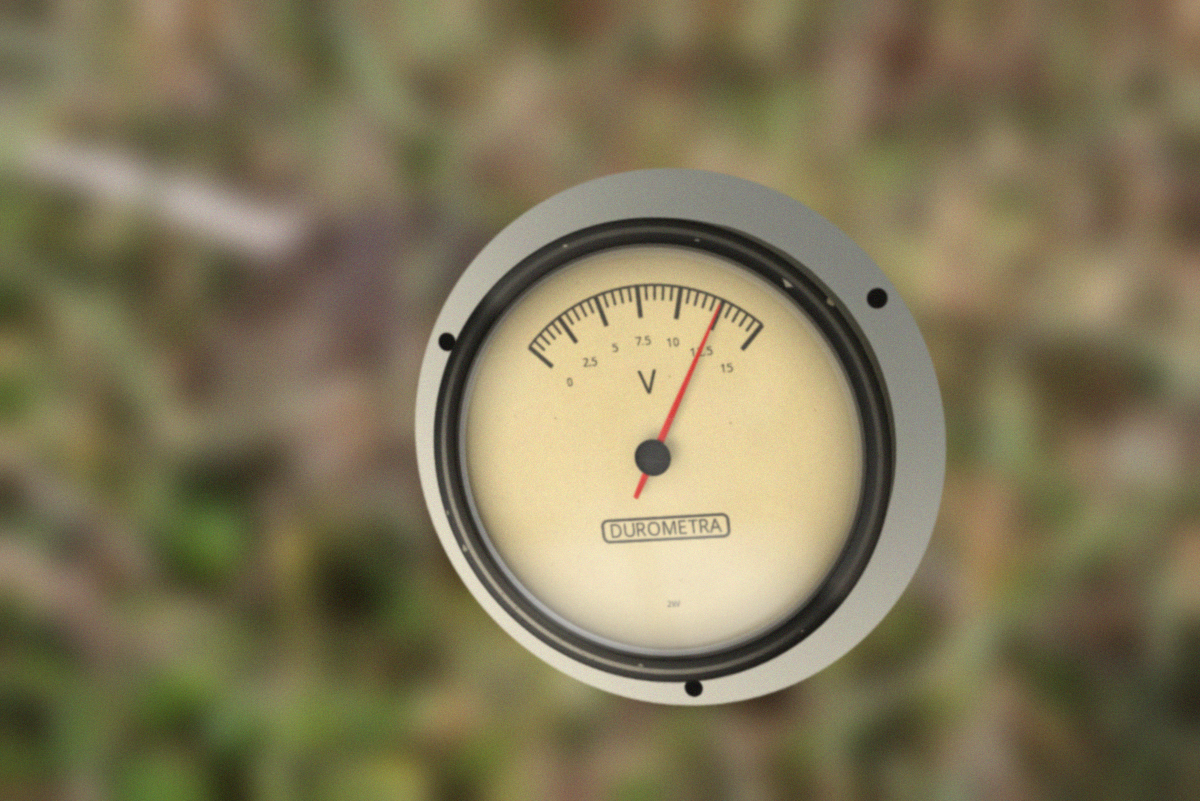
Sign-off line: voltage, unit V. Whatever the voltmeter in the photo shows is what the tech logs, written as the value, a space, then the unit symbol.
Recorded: 12.5 V
